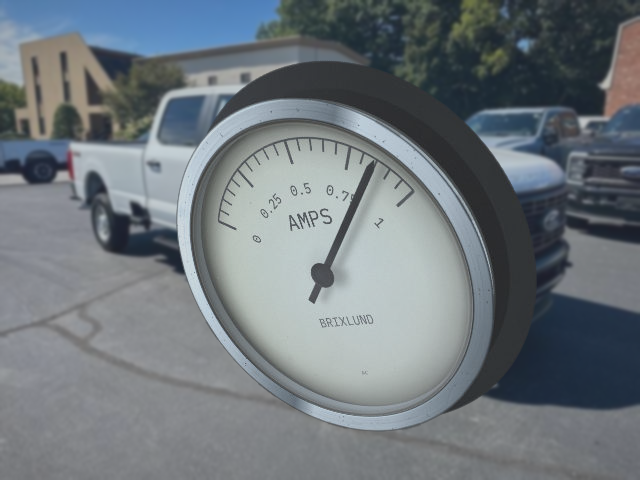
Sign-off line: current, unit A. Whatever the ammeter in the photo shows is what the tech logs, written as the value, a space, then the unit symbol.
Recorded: 0.85 A
